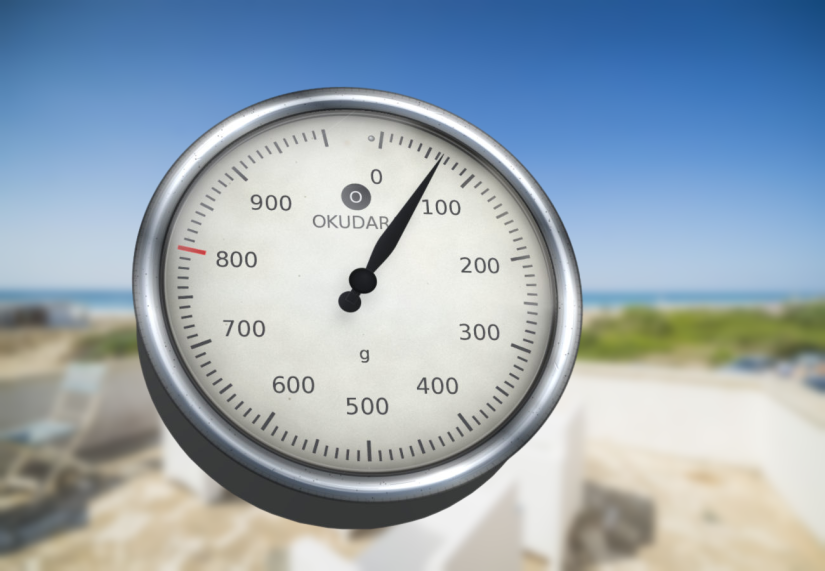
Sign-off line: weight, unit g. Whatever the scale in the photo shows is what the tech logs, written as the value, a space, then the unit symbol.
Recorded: 65 g
